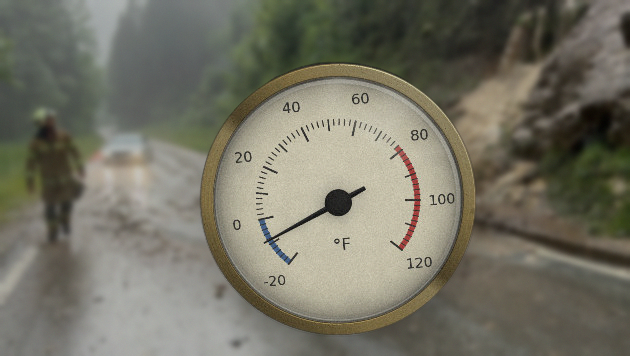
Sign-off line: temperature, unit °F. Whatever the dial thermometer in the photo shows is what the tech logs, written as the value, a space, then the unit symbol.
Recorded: -8 °F
